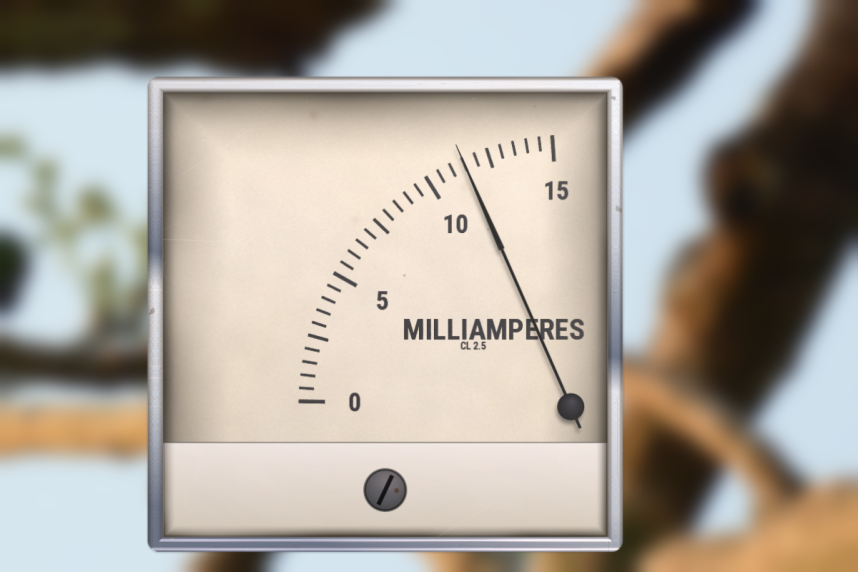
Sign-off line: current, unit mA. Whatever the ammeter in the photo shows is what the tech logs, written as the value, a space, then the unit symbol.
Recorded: 11.5 mA
